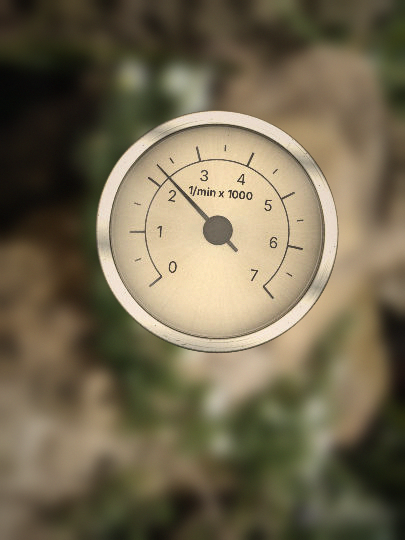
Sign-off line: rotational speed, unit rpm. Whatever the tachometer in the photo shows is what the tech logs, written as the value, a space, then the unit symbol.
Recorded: 2250 rpm
